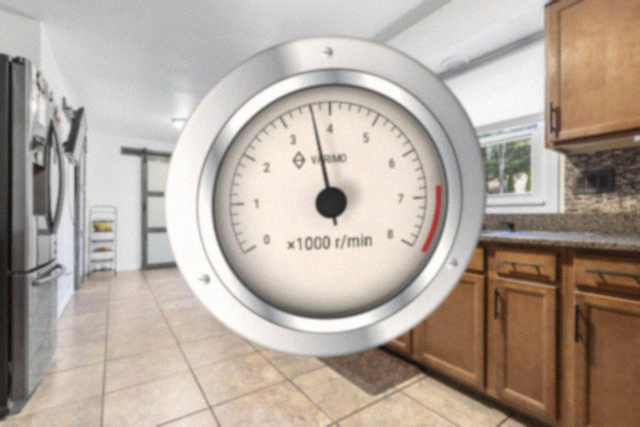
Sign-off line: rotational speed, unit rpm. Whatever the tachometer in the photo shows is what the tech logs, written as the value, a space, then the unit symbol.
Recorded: 3600 rpm
